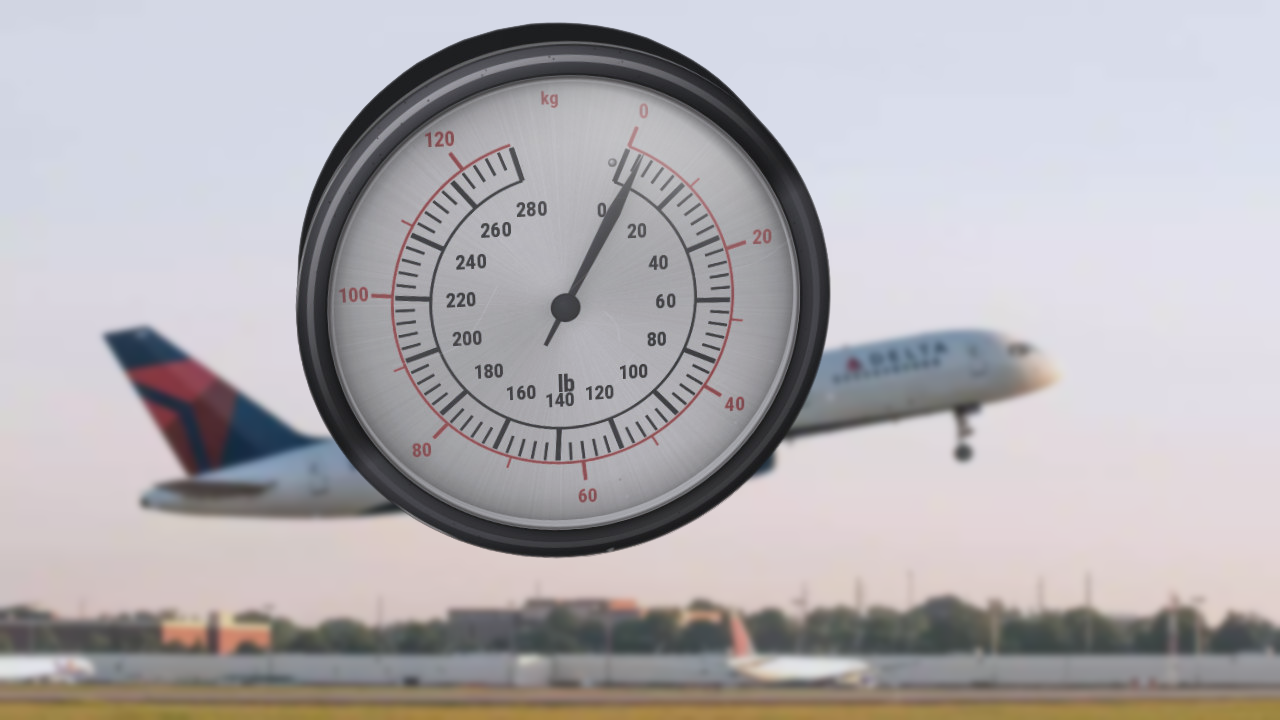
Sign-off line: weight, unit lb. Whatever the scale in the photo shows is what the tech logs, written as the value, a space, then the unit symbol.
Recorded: 4 lb
